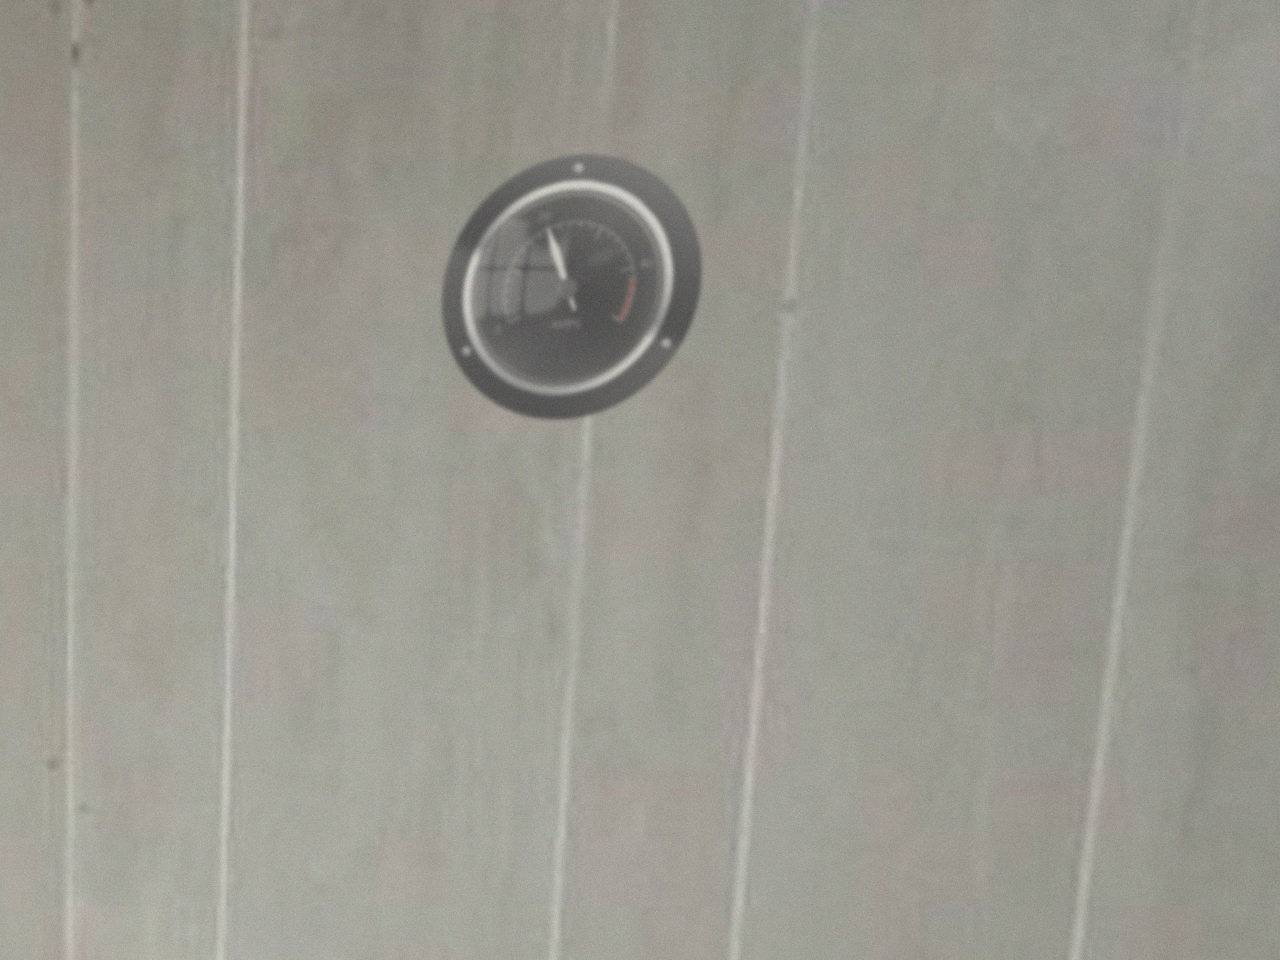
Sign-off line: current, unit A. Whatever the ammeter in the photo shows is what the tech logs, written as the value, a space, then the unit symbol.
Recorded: 20 A
